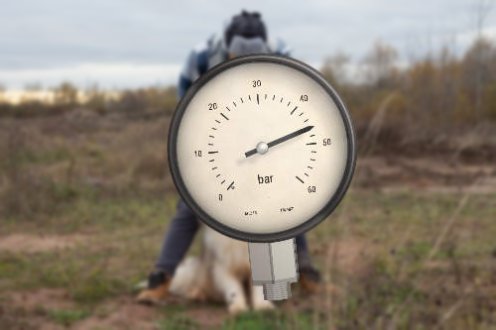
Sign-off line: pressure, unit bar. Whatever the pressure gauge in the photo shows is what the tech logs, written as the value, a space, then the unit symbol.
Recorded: 46 bar
